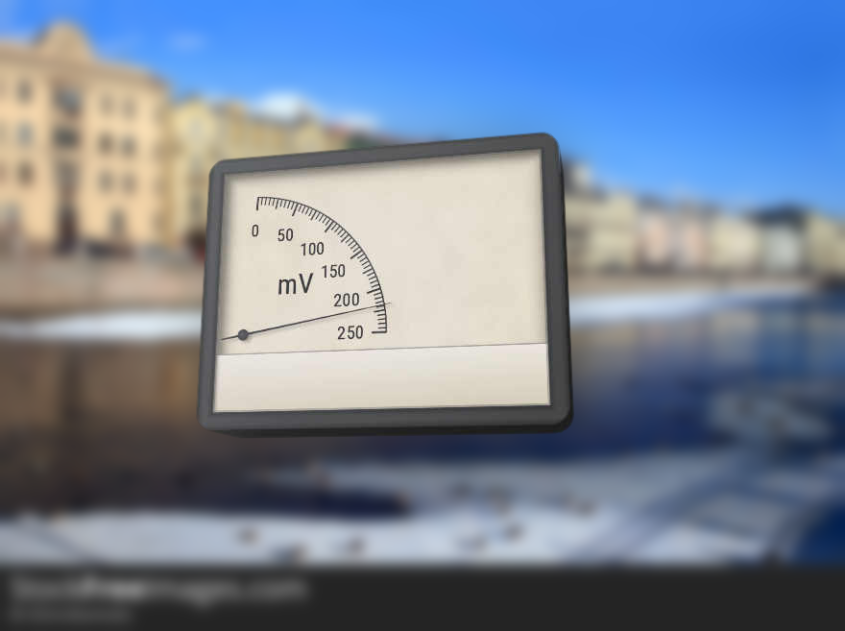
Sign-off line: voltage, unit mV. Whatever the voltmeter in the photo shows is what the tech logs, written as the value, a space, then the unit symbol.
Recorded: 220 mV
